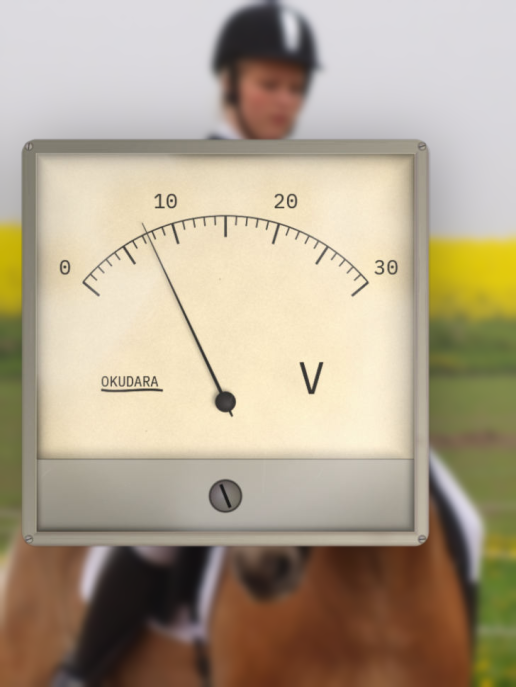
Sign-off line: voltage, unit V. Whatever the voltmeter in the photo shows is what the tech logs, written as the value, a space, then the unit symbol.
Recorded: 7.5 V
